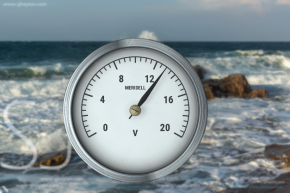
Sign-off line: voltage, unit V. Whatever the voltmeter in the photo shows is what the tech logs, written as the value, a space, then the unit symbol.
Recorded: 13 V
